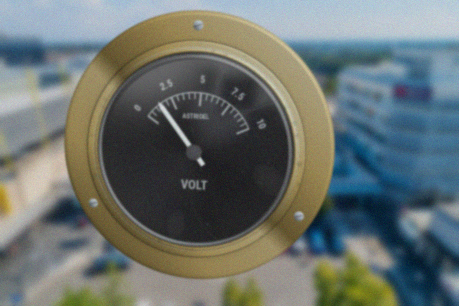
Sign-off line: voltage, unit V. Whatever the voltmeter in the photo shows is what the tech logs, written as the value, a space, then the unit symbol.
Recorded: 1.5 V
